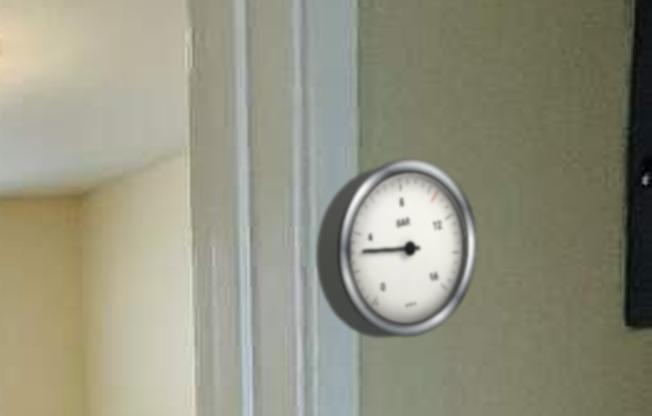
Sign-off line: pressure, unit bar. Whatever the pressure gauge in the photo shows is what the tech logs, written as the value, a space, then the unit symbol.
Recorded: 3 bar
